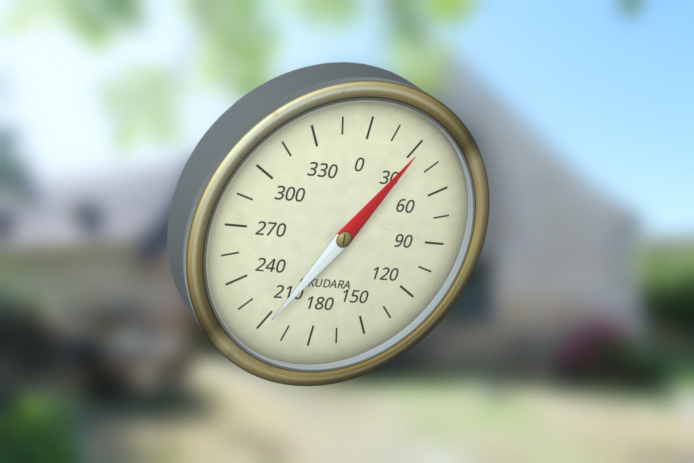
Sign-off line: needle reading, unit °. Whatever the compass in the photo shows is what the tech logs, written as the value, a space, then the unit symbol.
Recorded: 30 °
